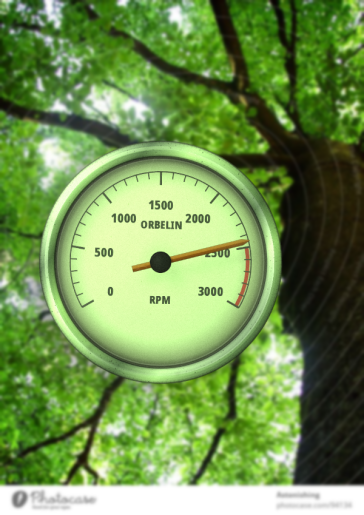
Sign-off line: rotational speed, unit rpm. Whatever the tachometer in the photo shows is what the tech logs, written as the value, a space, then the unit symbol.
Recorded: 2450 rpm
